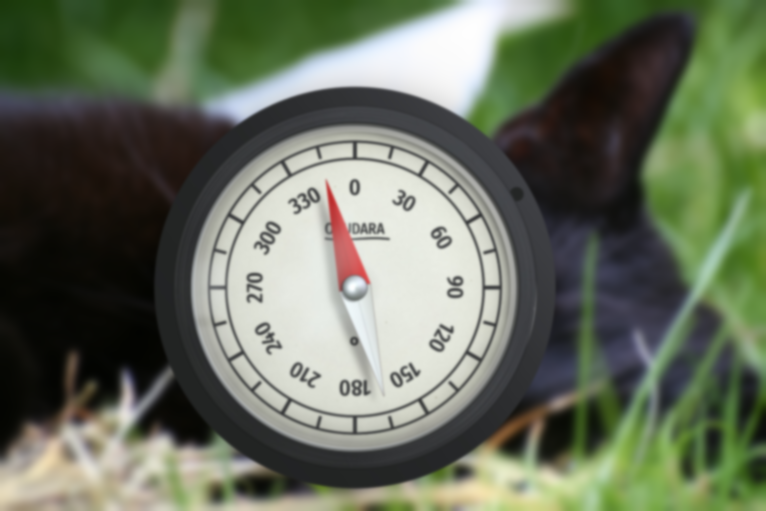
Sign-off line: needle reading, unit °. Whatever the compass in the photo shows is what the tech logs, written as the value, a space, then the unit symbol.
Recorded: 345 °
